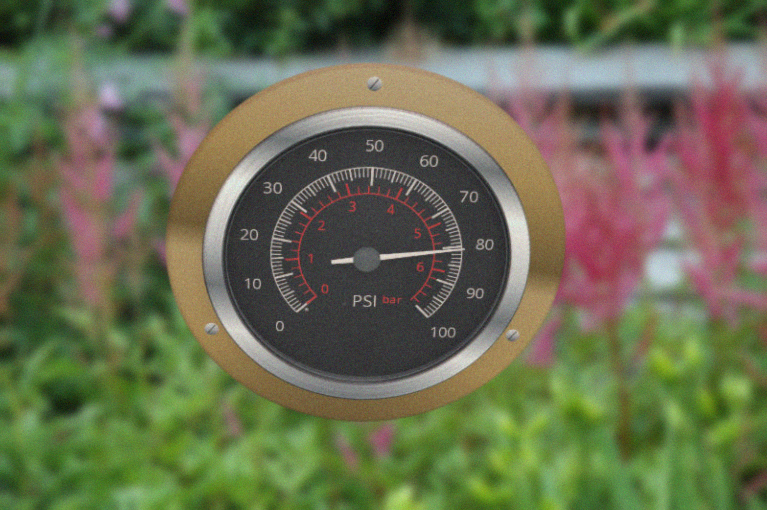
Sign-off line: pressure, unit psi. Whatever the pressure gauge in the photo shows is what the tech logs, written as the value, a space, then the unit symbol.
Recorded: 80 psi
